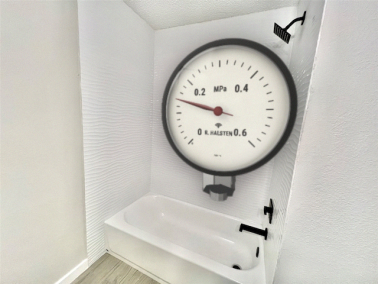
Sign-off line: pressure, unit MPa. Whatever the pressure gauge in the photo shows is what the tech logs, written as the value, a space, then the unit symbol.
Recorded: 0.14 MPa
